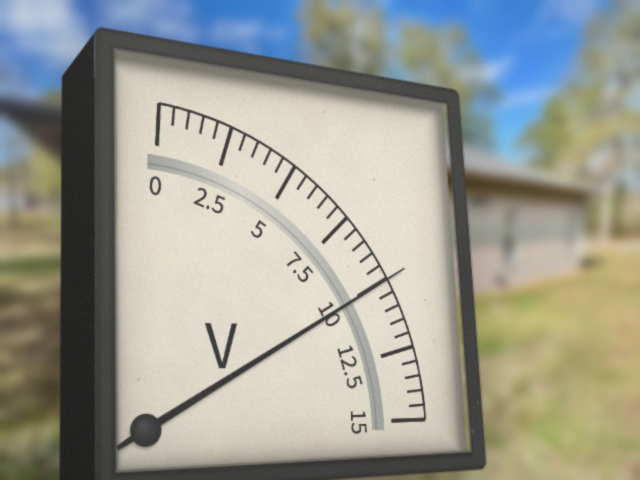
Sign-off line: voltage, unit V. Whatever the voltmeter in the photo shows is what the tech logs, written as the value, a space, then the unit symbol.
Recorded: 10 V
